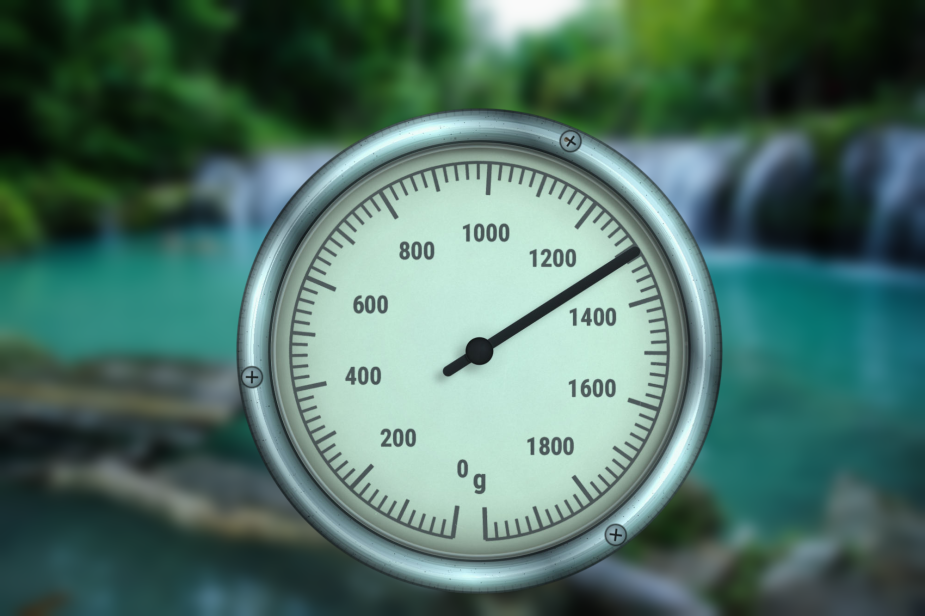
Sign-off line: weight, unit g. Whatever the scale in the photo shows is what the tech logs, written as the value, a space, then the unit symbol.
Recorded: 1310 g
